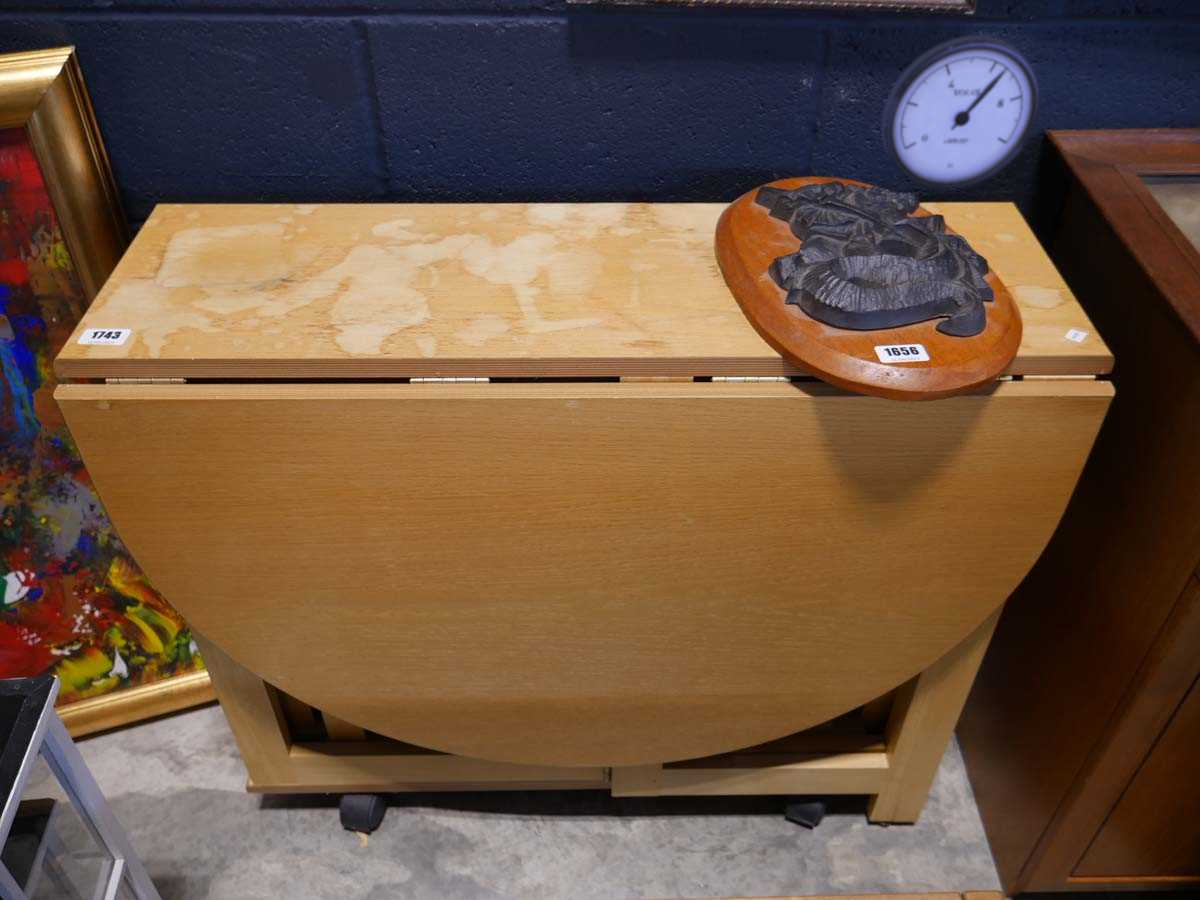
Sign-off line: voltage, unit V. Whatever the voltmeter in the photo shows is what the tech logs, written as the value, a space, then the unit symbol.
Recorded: 6.5 V
